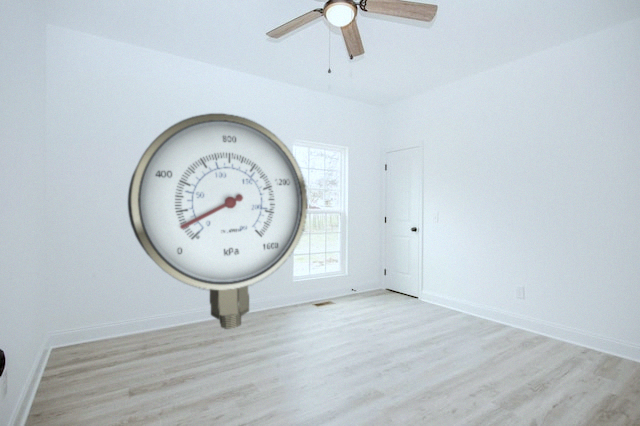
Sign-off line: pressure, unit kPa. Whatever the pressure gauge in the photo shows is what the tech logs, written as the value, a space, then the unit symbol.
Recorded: 100 kPa
